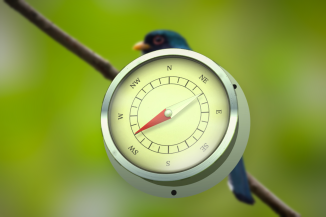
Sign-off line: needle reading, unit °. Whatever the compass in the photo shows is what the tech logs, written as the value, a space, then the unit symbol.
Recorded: 240 °
